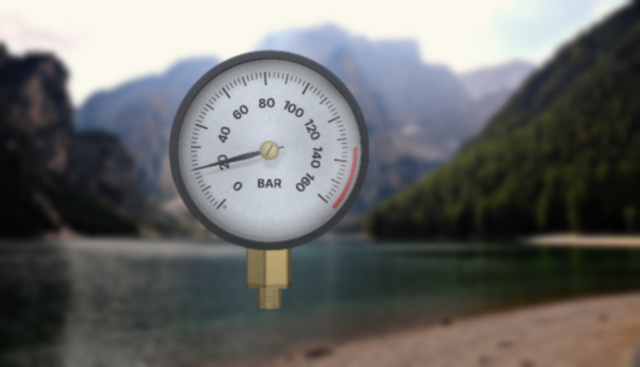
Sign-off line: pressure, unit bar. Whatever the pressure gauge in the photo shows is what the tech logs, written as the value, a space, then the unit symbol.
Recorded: 20 bar
